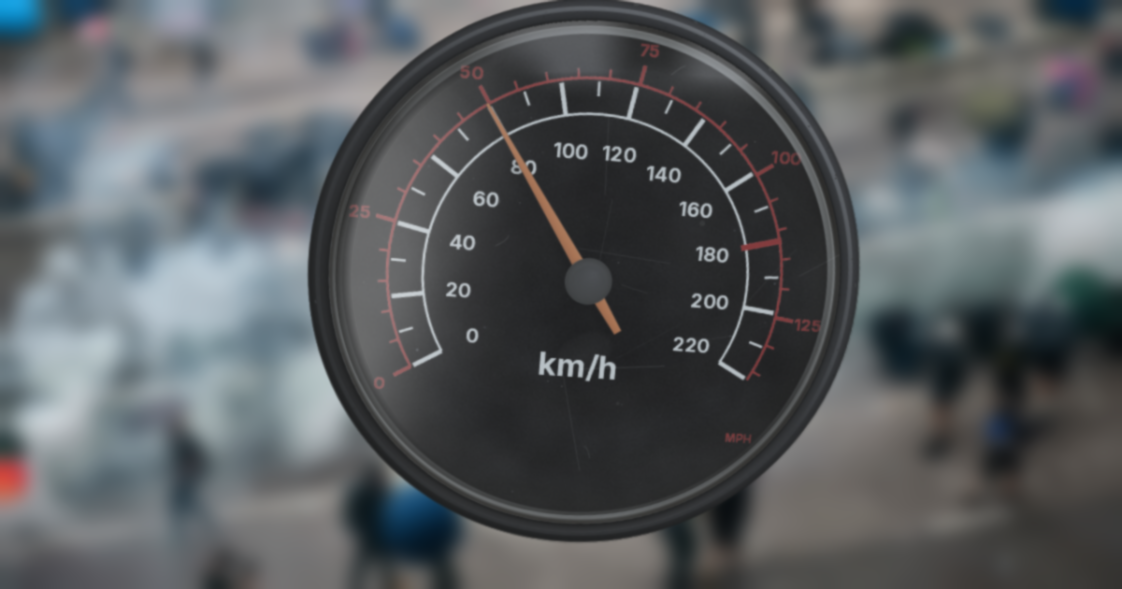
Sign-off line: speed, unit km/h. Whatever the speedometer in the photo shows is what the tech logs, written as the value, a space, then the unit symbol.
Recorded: 80 km/h
